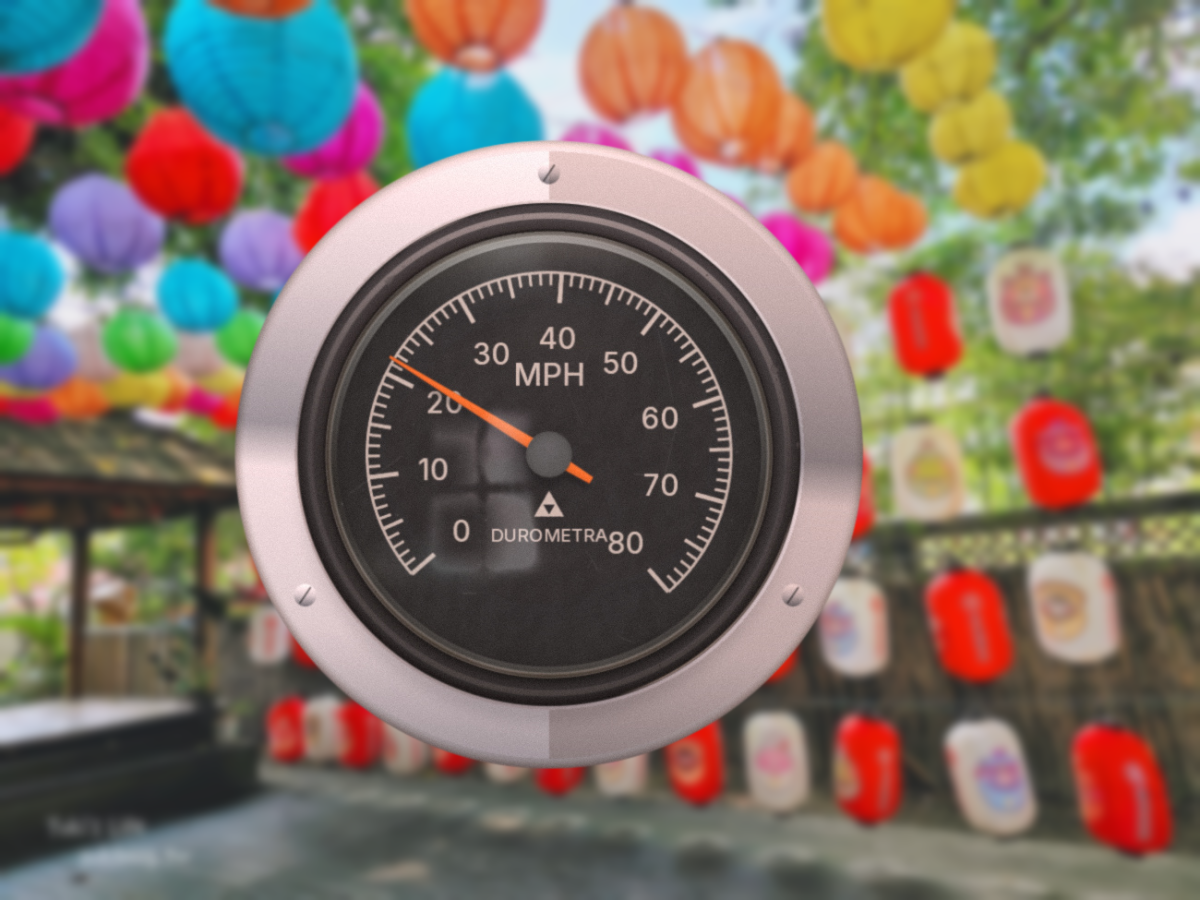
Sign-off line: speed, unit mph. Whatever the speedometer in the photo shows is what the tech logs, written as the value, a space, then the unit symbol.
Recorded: 21.5 mph
